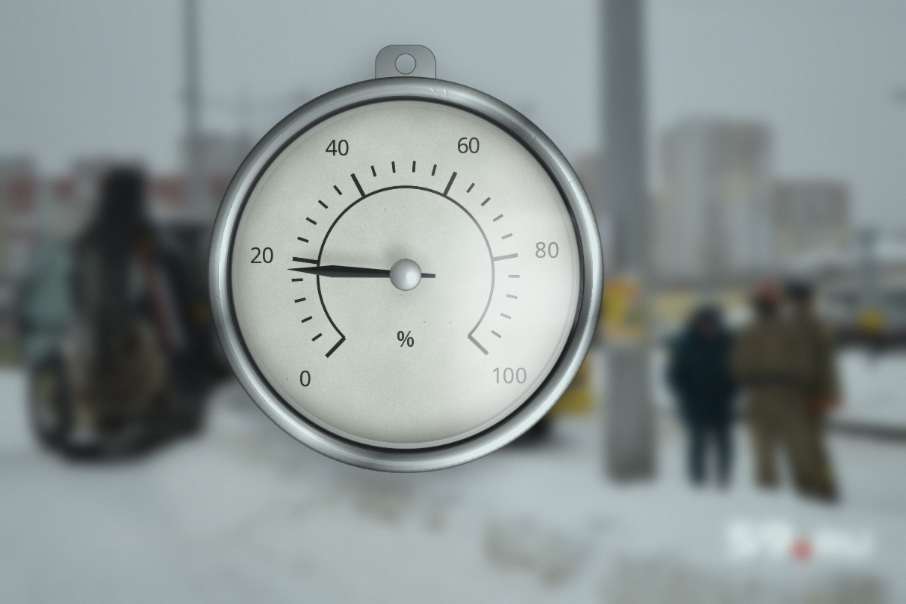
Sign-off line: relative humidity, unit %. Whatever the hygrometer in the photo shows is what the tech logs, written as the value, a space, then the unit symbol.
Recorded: 18 %
